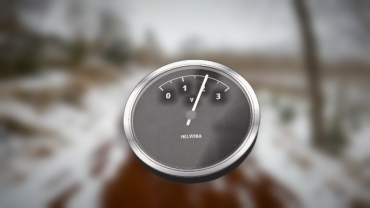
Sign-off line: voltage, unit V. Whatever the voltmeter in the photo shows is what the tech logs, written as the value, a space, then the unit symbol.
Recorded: 2 V
